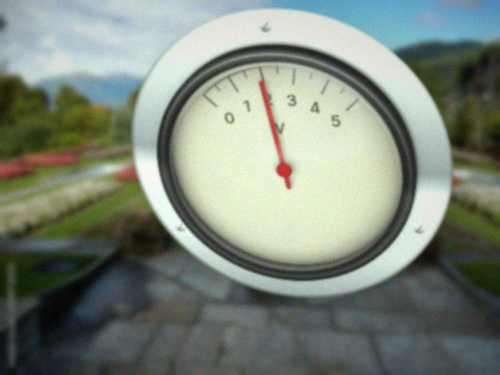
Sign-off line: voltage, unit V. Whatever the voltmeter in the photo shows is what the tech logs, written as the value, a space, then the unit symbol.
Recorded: 2 V
